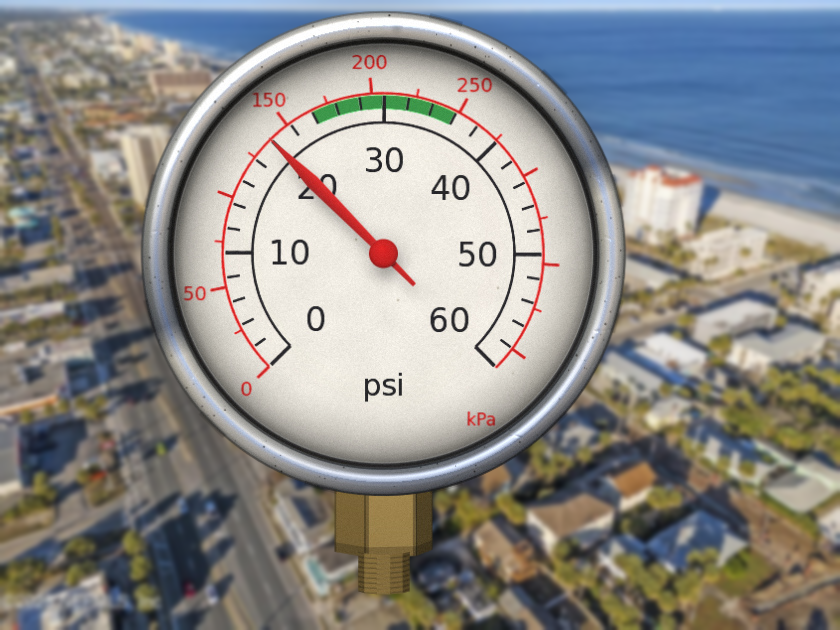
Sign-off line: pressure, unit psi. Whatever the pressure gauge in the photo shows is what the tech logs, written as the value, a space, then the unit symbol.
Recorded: 20 psi
